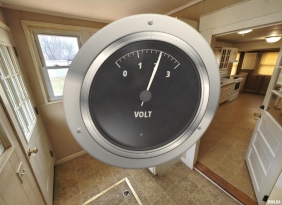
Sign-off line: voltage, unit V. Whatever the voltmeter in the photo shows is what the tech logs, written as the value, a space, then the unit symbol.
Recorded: 2 V
